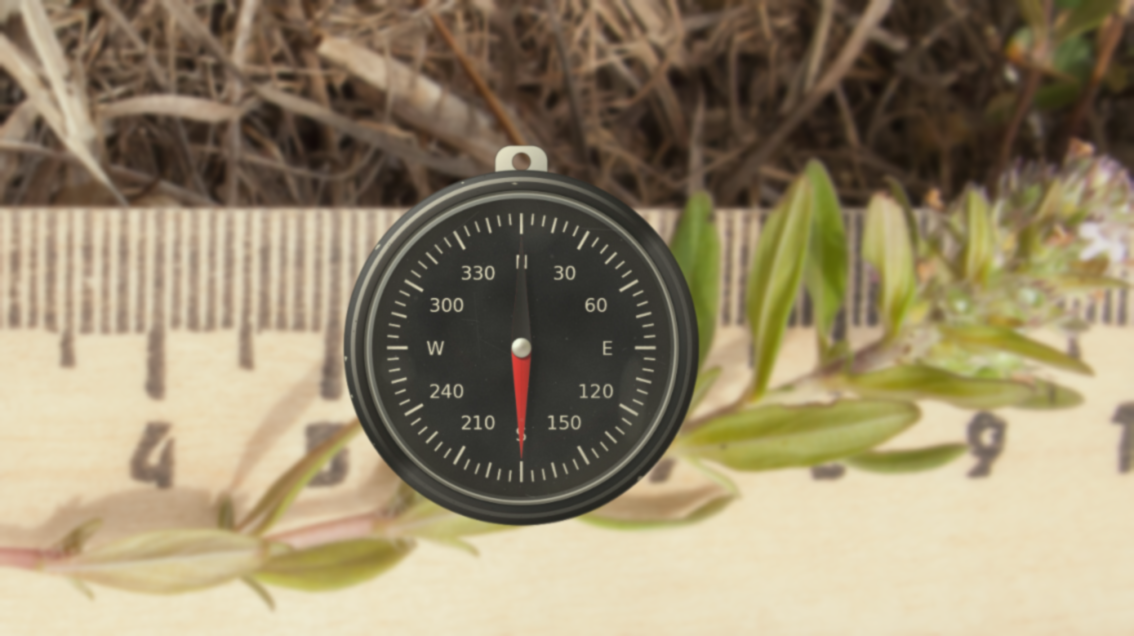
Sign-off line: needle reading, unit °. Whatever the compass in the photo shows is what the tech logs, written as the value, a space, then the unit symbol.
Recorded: 180 °
